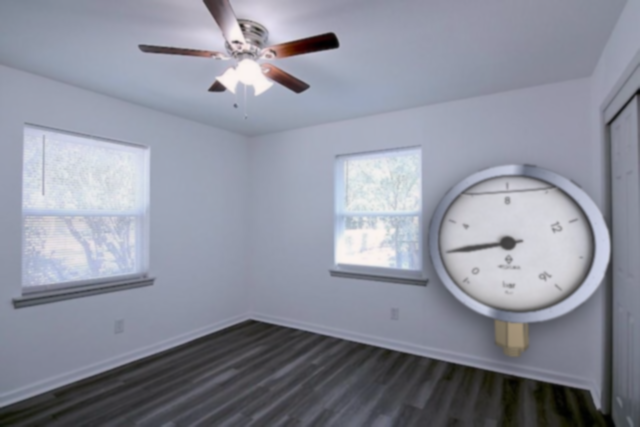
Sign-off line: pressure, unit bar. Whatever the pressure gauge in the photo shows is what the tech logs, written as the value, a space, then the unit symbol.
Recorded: 2 bar
